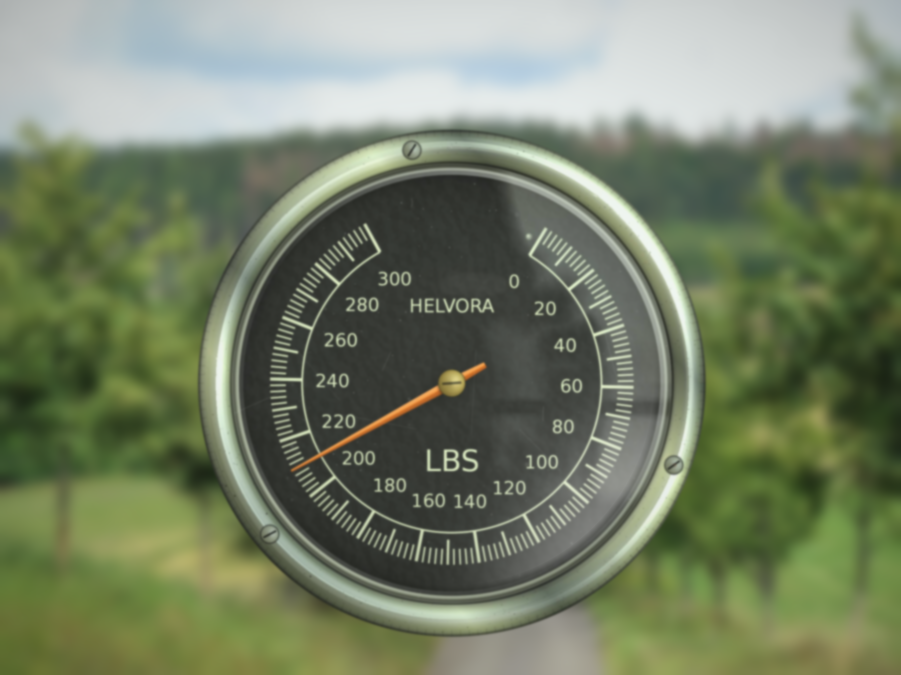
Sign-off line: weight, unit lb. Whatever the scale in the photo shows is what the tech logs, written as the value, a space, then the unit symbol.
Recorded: 210 lb
